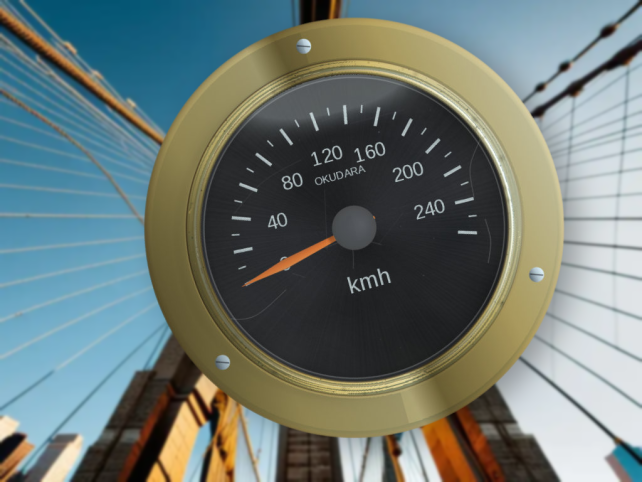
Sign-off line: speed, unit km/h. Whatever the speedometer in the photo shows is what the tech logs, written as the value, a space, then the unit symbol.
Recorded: 0 km/h
